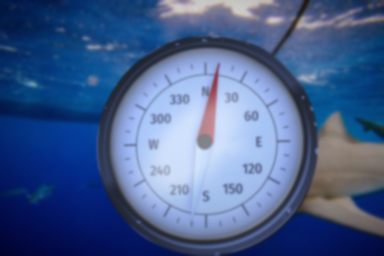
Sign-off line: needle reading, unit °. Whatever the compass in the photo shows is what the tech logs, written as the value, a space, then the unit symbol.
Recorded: 10 °
